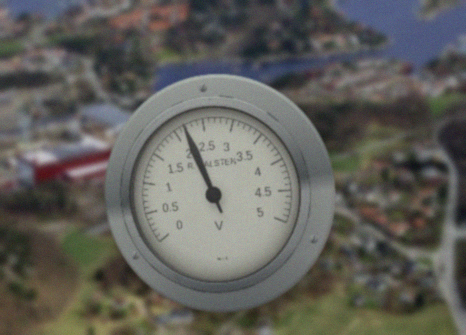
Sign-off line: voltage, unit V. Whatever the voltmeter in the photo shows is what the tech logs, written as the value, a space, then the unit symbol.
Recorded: 2.2 V
